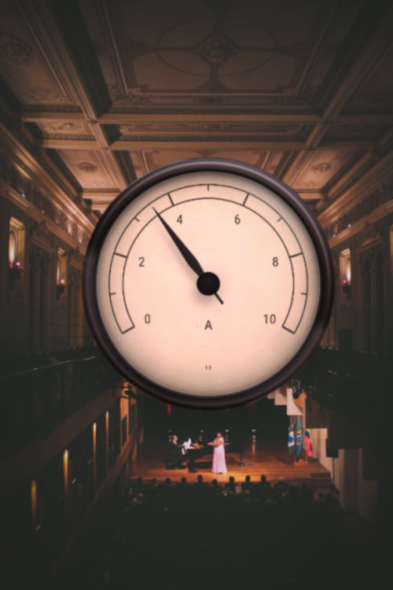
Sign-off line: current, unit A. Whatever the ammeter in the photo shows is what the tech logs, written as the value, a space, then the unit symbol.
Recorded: 3.5 A
